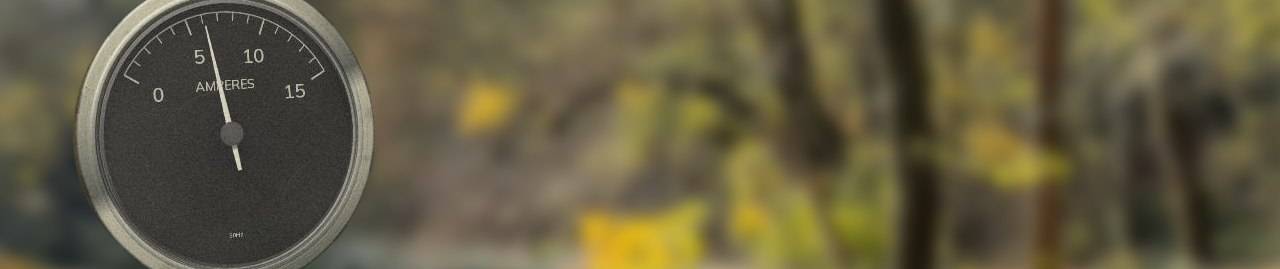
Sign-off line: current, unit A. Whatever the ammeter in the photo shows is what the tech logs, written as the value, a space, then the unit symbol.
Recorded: 6 A
